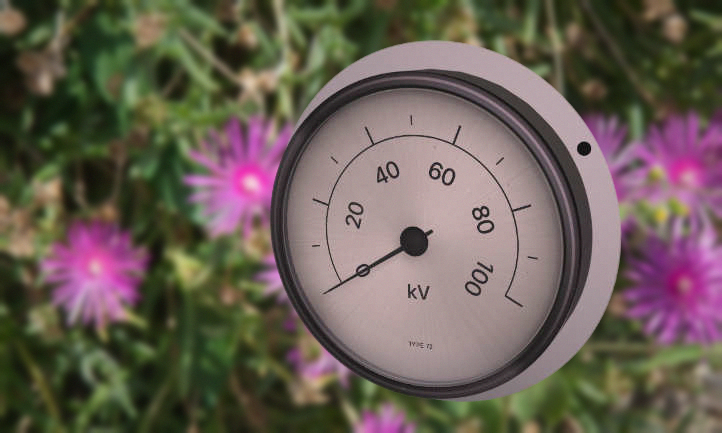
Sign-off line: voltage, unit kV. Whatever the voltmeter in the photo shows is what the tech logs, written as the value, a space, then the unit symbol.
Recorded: 0 kV
